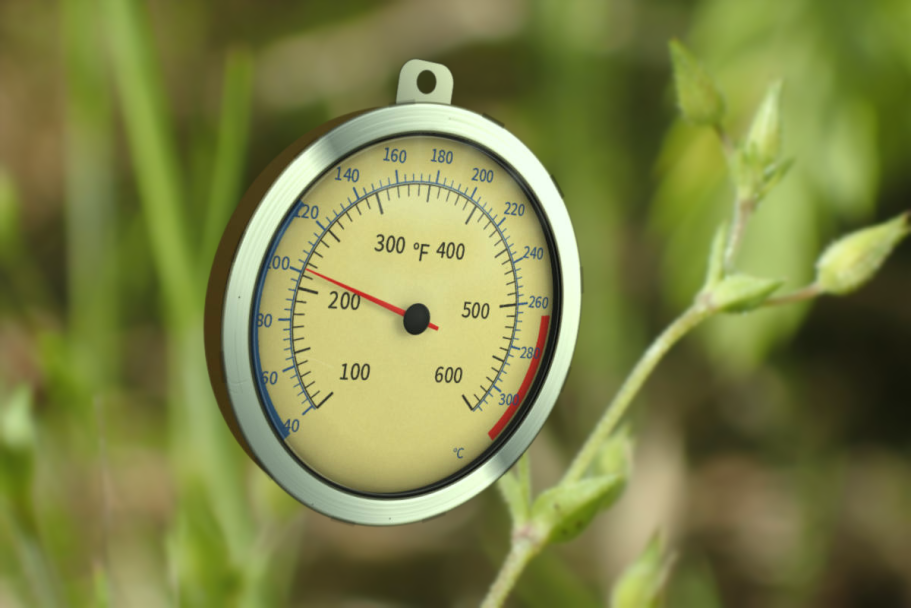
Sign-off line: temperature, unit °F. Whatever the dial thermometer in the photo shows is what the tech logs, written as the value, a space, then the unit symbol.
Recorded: 215 °F
